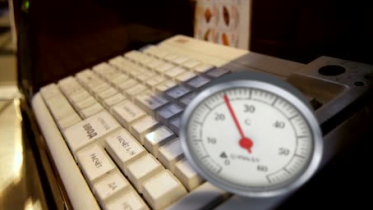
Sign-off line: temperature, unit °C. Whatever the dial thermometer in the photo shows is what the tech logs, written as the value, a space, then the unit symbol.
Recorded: 25 °C
